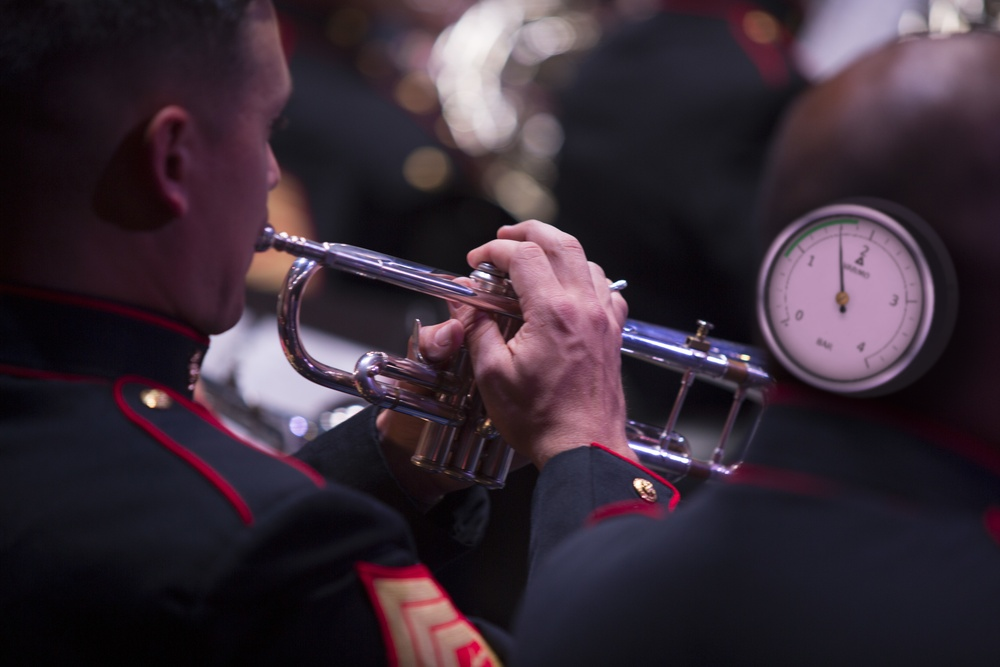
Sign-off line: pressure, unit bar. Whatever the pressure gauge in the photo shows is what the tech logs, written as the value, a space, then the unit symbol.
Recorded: 1.6 bar
